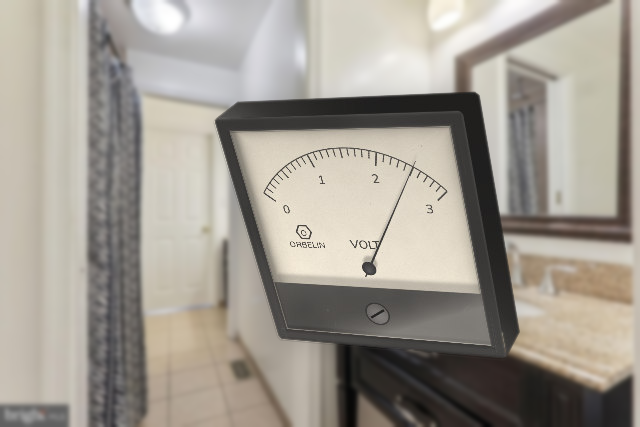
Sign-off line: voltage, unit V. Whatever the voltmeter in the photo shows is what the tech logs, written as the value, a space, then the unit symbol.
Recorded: 2.5 V
